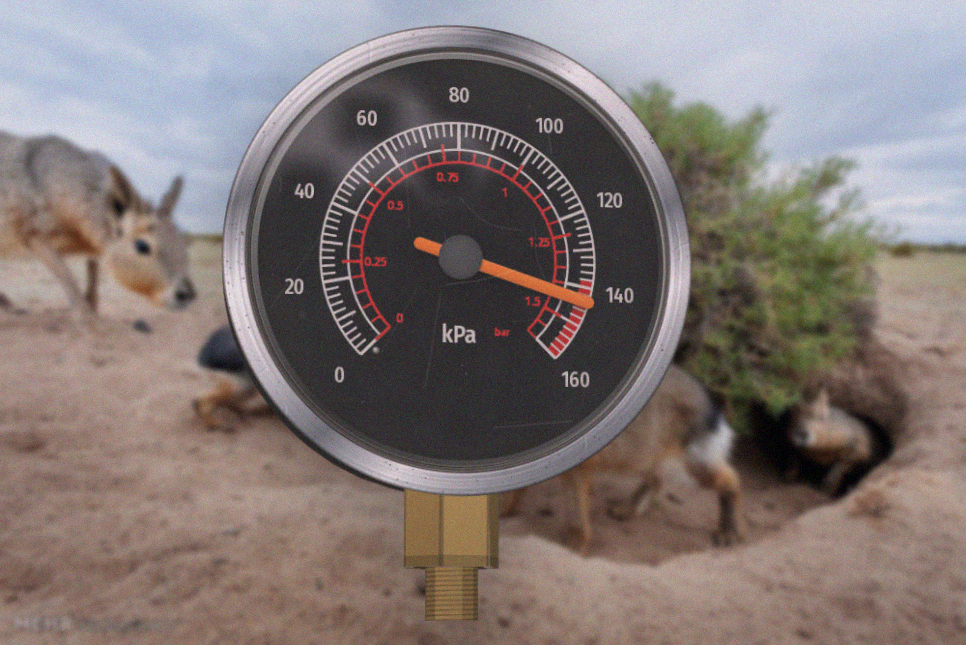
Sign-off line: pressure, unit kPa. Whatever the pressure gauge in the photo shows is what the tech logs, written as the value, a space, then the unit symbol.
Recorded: 144 kPa
